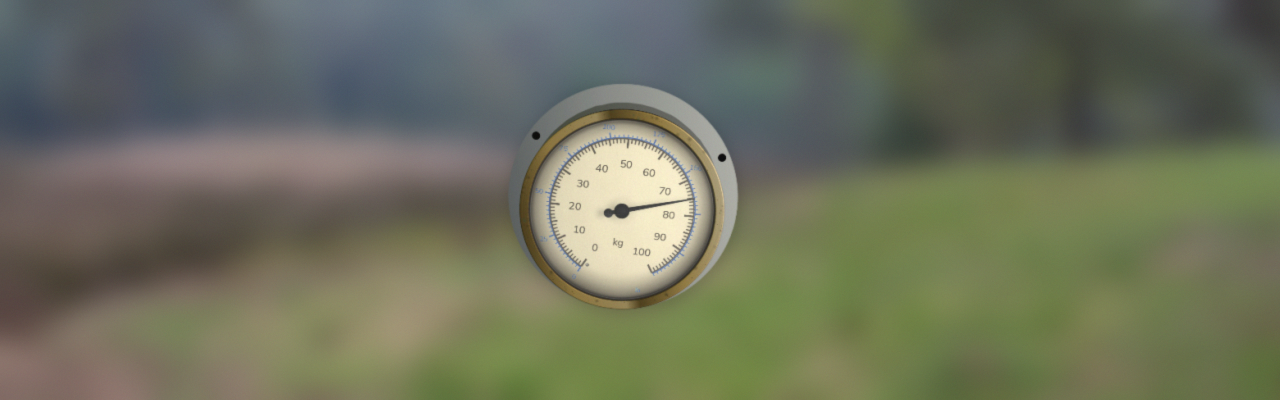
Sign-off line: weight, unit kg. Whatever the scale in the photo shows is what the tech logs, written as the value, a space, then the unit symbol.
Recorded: 75 kg
